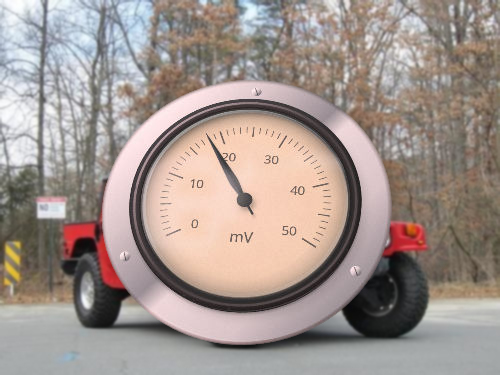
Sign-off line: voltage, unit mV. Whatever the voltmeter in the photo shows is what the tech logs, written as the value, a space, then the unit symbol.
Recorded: 18 mV
